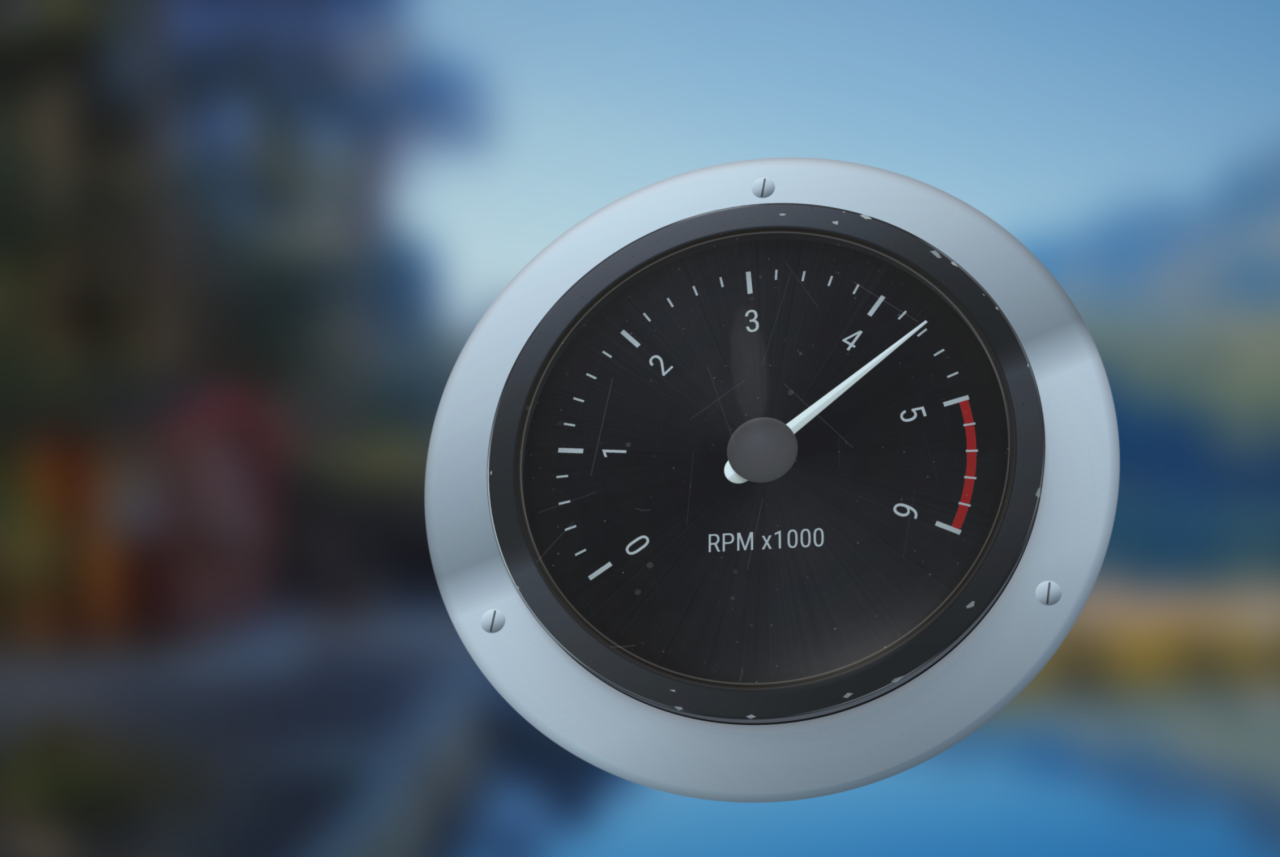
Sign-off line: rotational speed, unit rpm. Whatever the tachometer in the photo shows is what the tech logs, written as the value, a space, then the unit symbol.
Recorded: 4400 rpm
